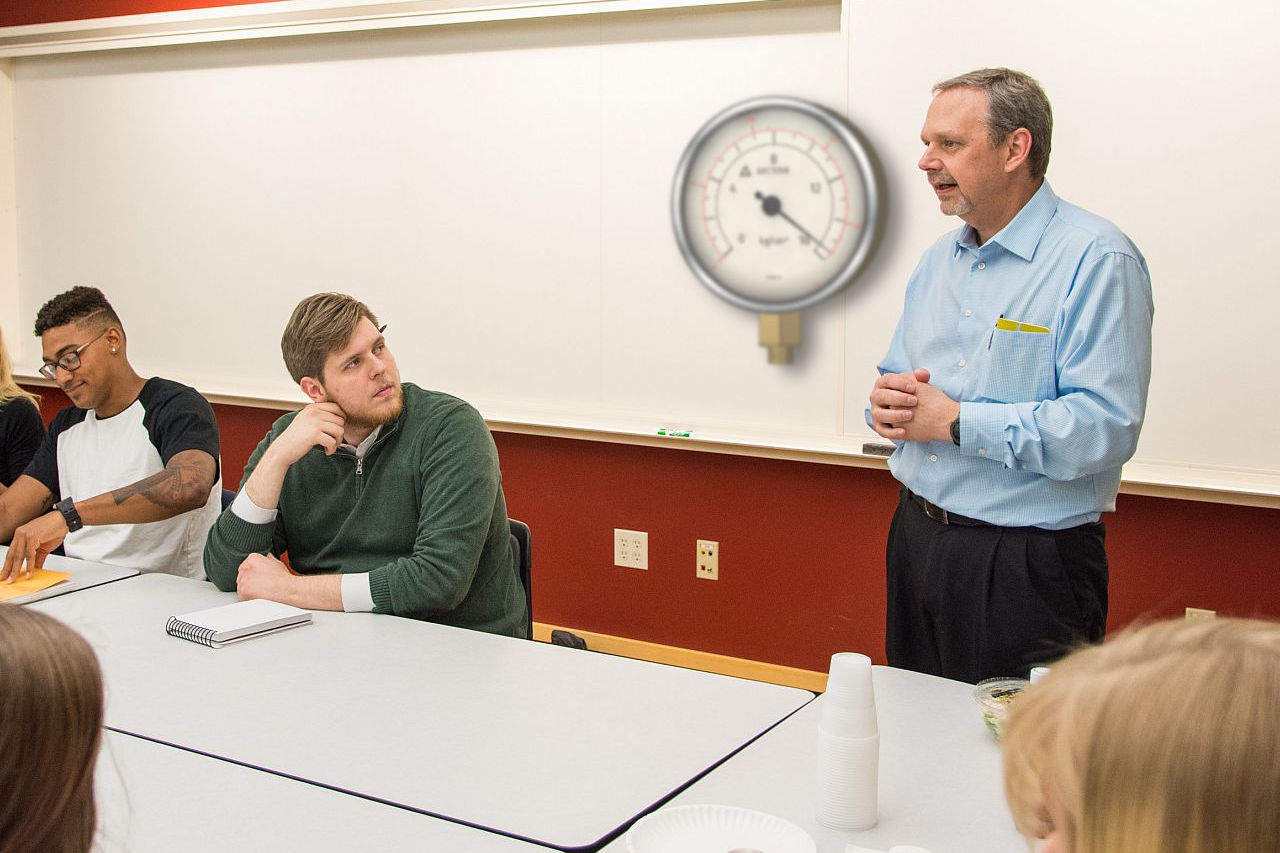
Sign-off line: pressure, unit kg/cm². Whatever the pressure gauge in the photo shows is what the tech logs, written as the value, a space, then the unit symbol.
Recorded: 15.5 kg/cm²
